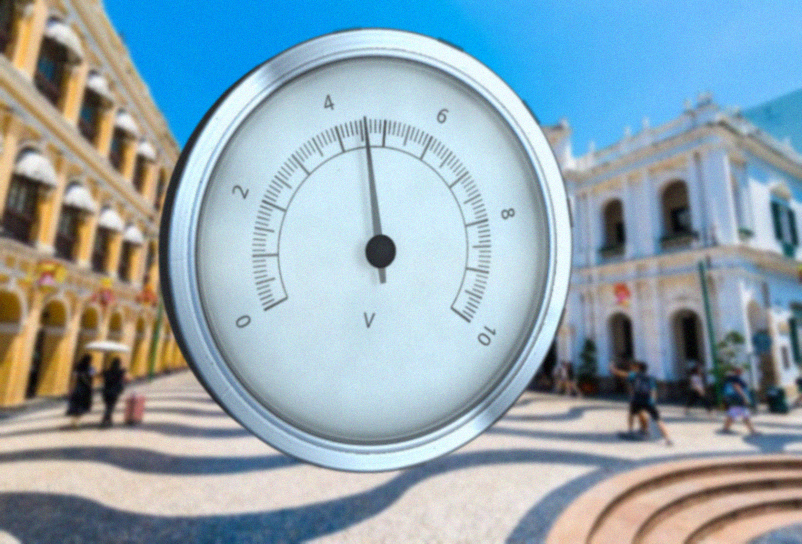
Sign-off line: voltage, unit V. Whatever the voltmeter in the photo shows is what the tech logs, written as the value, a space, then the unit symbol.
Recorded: 4.5 V
